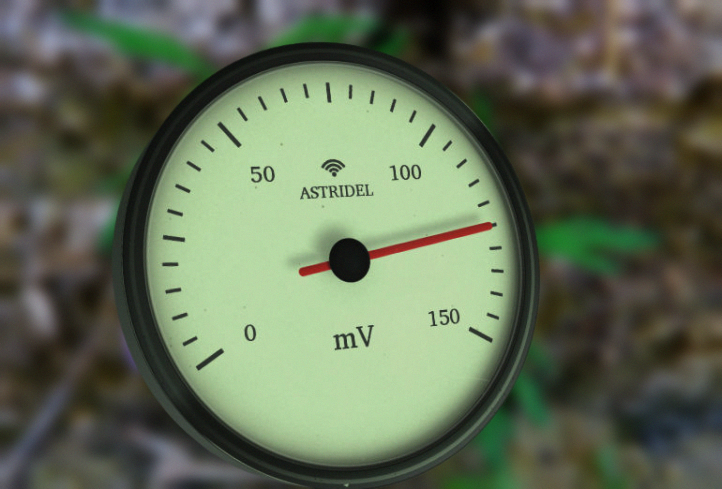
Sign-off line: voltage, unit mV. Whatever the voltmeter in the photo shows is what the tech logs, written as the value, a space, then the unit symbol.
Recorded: 125 mV
